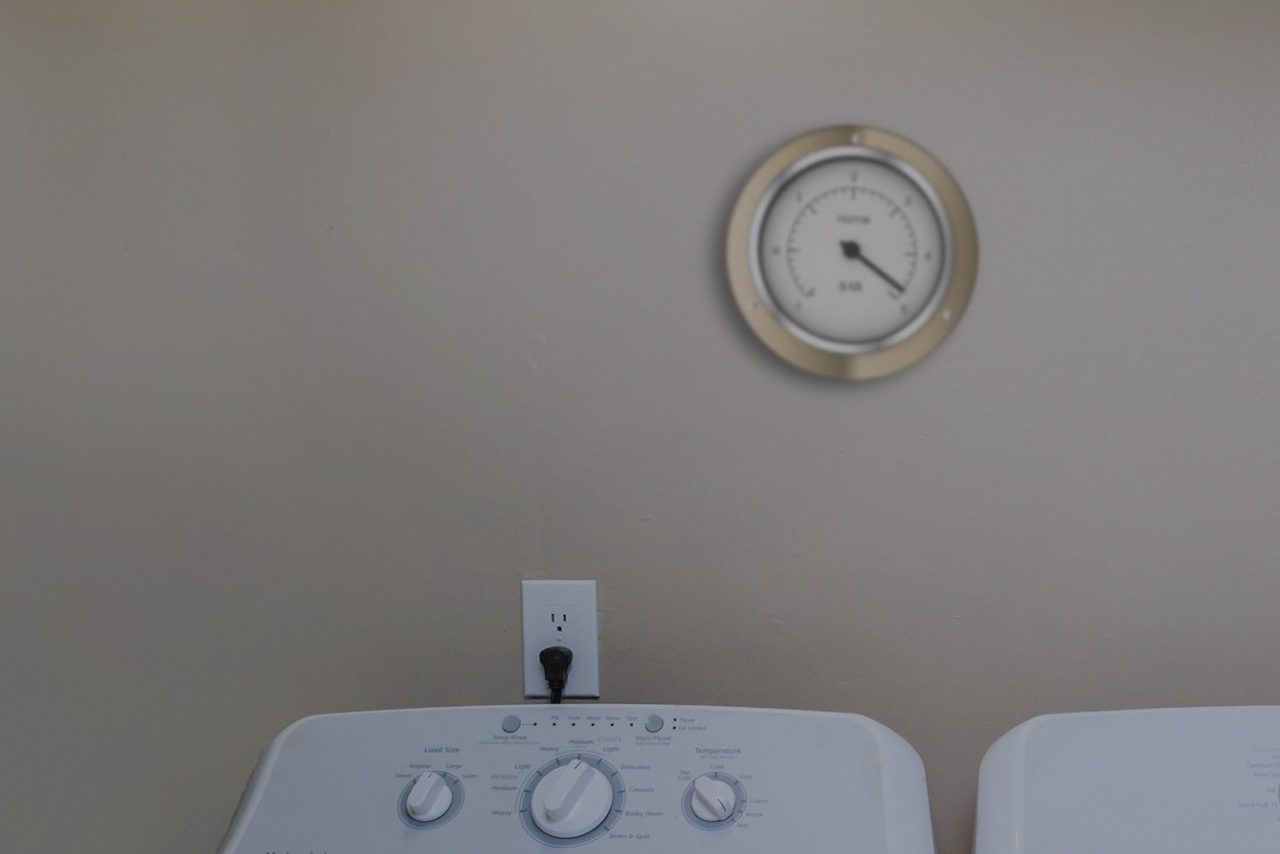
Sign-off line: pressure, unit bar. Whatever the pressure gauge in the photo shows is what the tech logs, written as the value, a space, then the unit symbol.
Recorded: 4.8 bar
